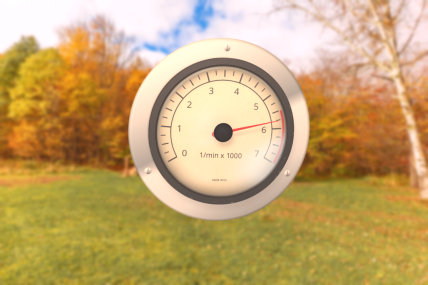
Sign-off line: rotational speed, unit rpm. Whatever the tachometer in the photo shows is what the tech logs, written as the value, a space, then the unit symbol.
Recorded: 5750 rpm
